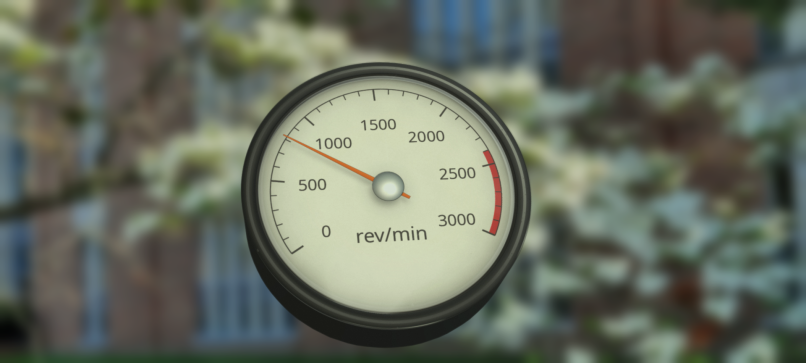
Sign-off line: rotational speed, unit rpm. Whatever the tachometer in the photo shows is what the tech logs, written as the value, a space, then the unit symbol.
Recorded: 800 rpm
